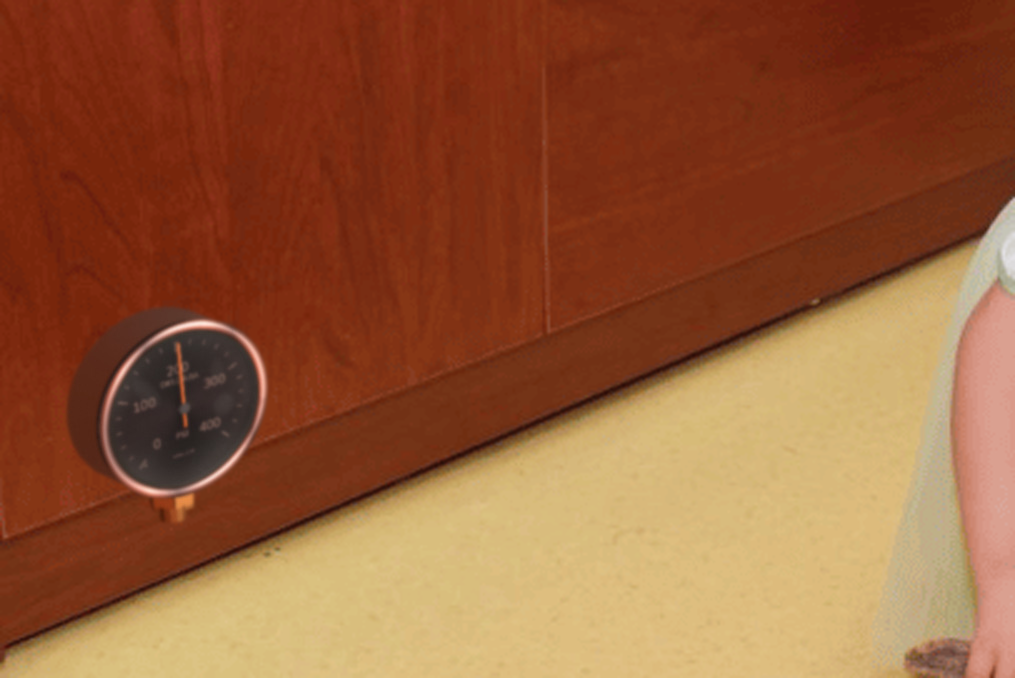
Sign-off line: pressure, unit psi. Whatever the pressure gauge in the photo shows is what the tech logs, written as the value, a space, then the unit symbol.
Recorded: 200 psi
